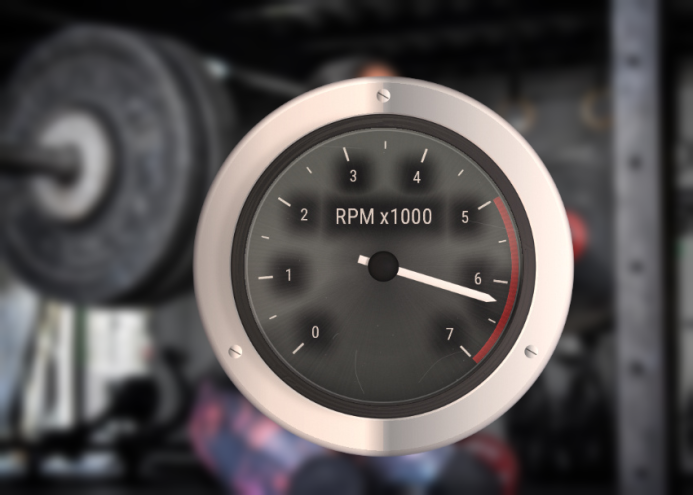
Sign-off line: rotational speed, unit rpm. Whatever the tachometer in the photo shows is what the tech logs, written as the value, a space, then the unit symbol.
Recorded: 6250 rpm
